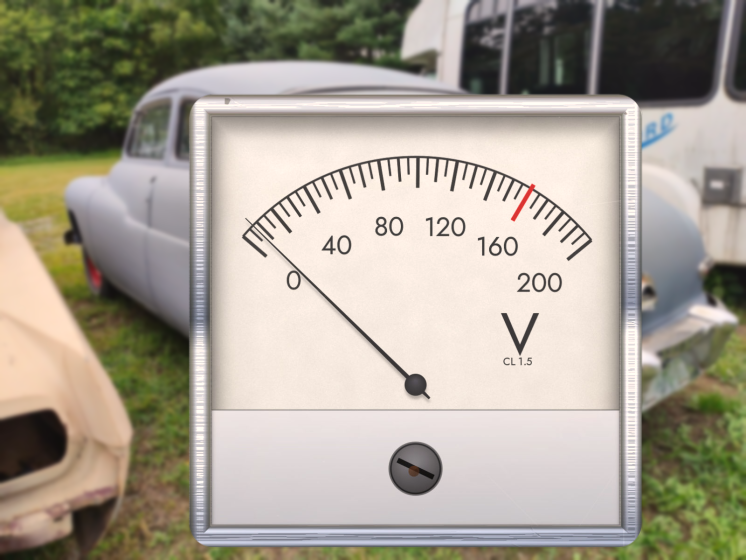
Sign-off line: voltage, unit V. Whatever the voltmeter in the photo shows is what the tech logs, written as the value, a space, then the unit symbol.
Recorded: 7.5 V
